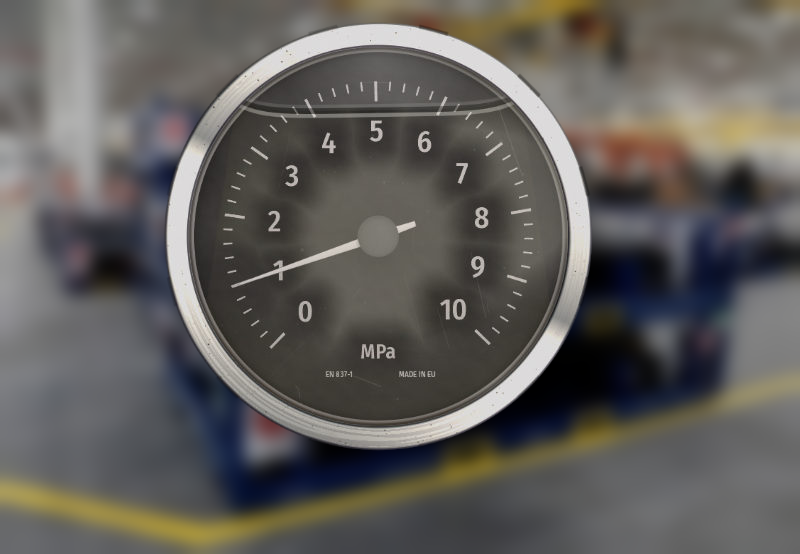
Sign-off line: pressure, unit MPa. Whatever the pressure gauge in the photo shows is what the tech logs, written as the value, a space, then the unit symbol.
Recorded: 1 MPa
